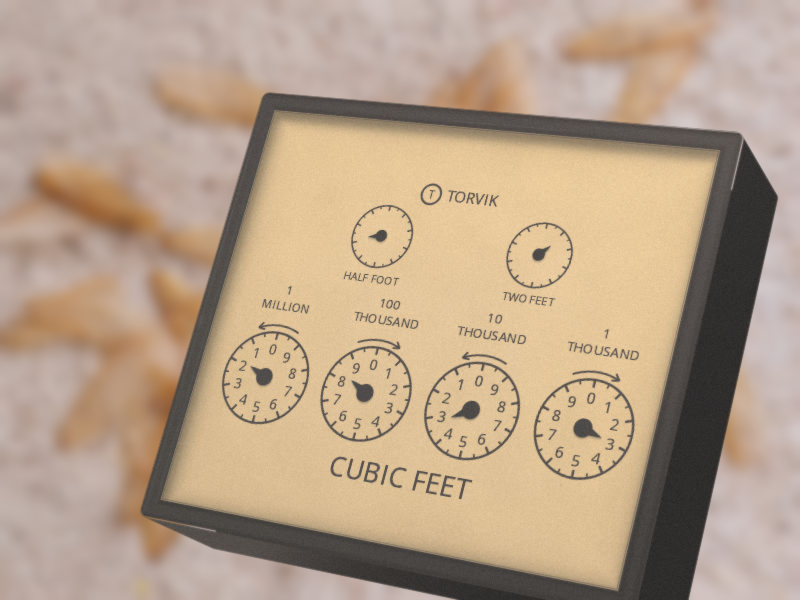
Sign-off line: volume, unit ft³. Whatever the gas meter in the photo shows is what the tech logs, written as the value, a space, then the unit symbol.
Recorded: 183300 ft³
